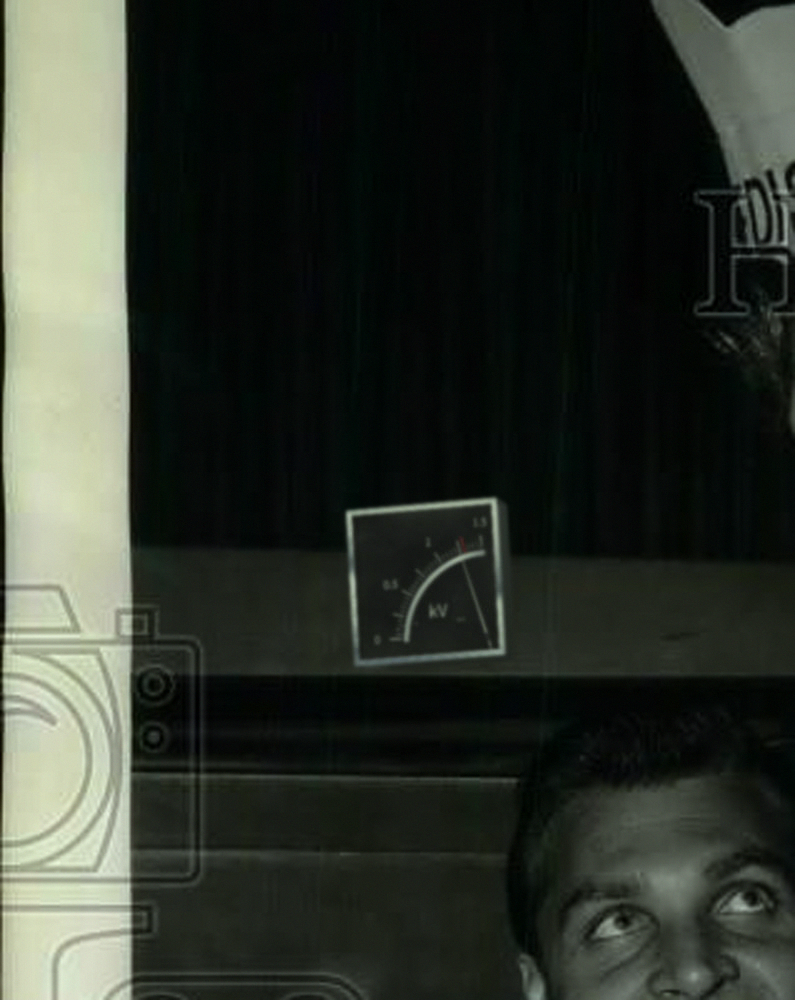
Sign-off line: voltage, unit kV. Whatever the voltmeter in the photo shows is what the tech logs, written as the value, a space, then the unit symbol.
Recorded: 1.25 kV
